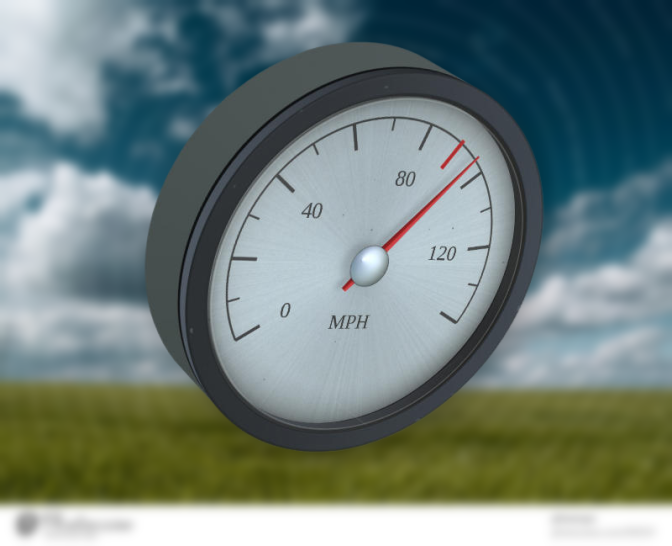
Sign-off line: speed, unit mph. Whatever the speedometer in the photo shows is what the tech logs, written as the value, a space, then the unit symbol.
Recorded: 95 mph
